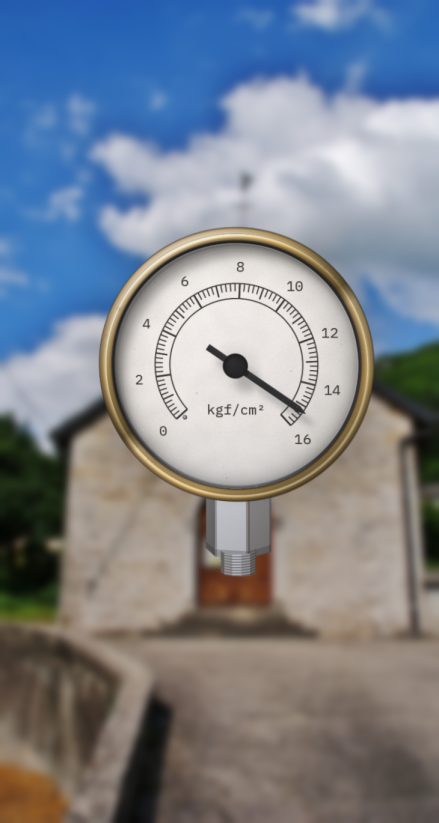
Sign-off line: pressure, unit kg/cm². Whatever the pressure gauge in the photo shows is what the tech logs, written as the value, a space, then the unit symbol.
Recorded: 15.2 kg/cm²
